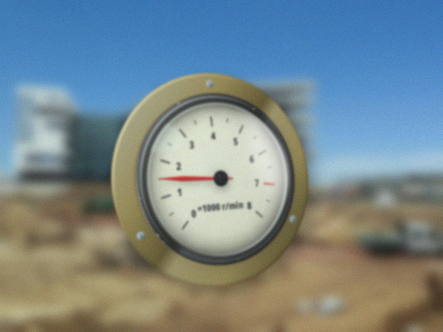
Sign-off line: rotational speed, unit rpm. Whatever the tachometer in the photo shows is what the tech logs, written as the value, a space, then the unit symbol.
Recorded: 1500 rpm
